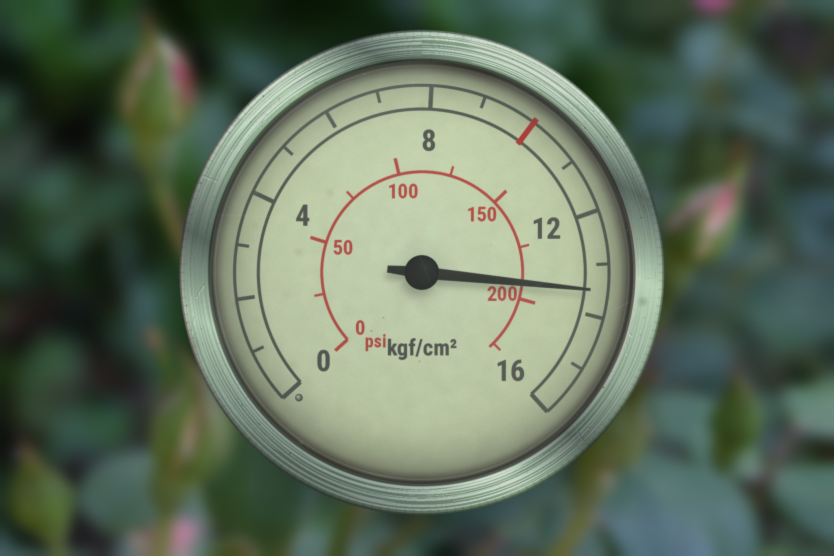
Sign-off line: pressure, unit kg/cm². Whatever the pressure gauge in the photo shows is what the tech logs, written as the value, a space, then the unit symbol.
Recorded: 13.5 kg/cm²
